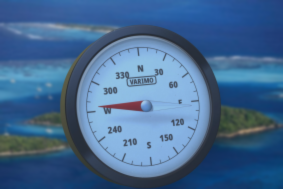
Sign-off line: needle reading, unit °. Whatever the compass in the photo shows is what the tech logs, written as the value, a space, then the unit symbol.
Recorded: 275 °
